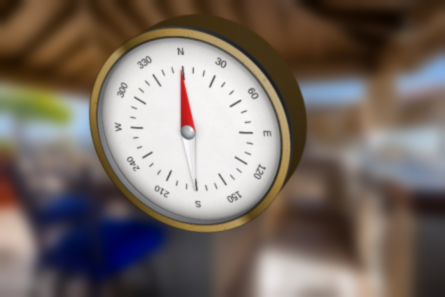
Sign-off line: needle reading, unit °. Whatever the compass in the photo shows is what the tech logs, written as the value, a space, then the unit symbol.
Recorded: 0 °
